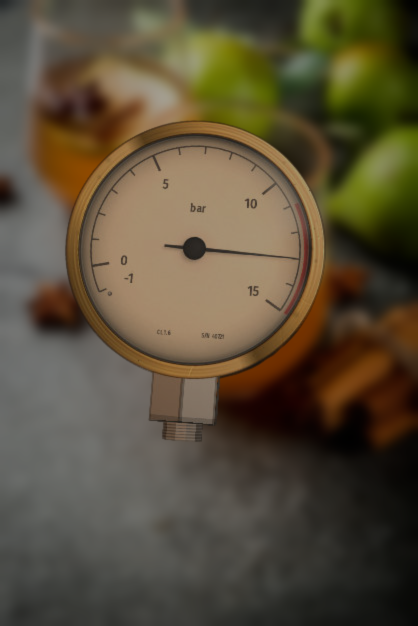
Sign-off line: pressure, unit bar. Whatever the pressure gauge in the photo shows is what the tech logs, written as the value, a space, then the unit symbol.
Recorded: 13 bar
